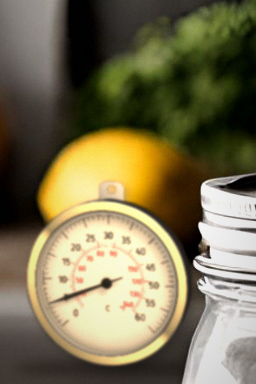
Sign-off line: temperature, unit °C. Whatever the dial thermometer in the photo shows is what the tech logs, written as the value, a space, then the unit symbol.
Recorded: 5 °C
